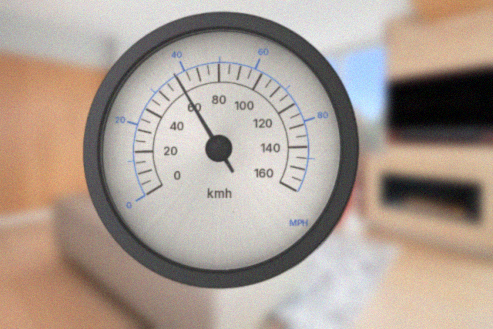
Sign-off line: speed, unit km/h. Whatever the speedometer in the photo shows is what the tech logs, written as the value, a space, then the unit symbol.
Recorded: 60 km/h
